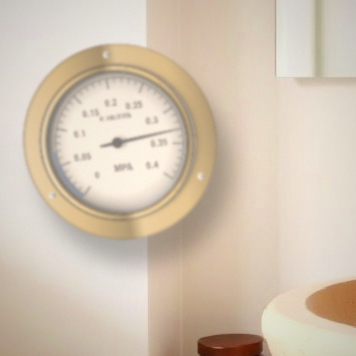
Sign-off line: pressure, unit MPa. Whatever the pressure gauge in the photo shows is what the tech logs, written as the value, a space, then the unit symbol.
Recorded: 0.33 MPa
